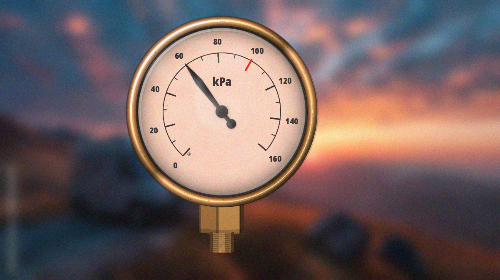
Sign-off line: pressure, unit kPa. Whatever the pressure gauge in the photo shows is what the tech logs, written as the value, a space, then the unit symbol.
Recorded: 60 kPa
